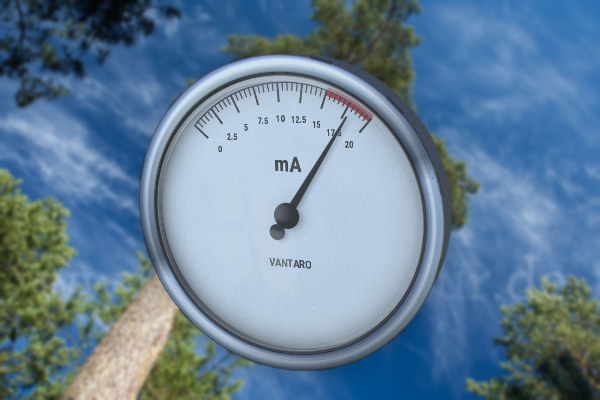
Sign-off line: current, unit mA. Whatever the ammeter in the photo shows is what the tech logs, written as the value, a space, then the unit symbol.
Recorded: 18 mA
